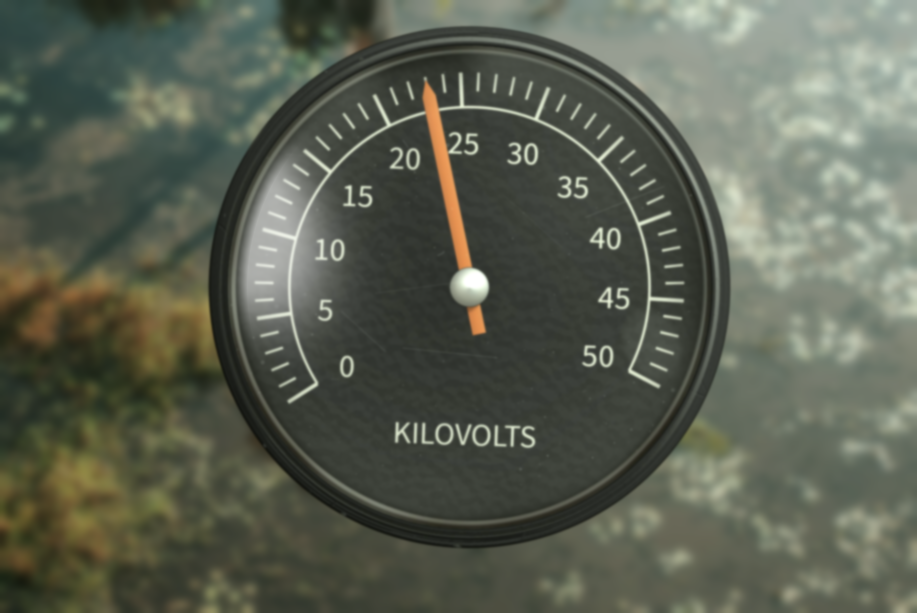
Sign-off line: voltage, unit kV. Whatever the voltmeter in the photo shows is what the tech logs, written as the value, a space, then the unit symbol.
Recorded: 23 kV
